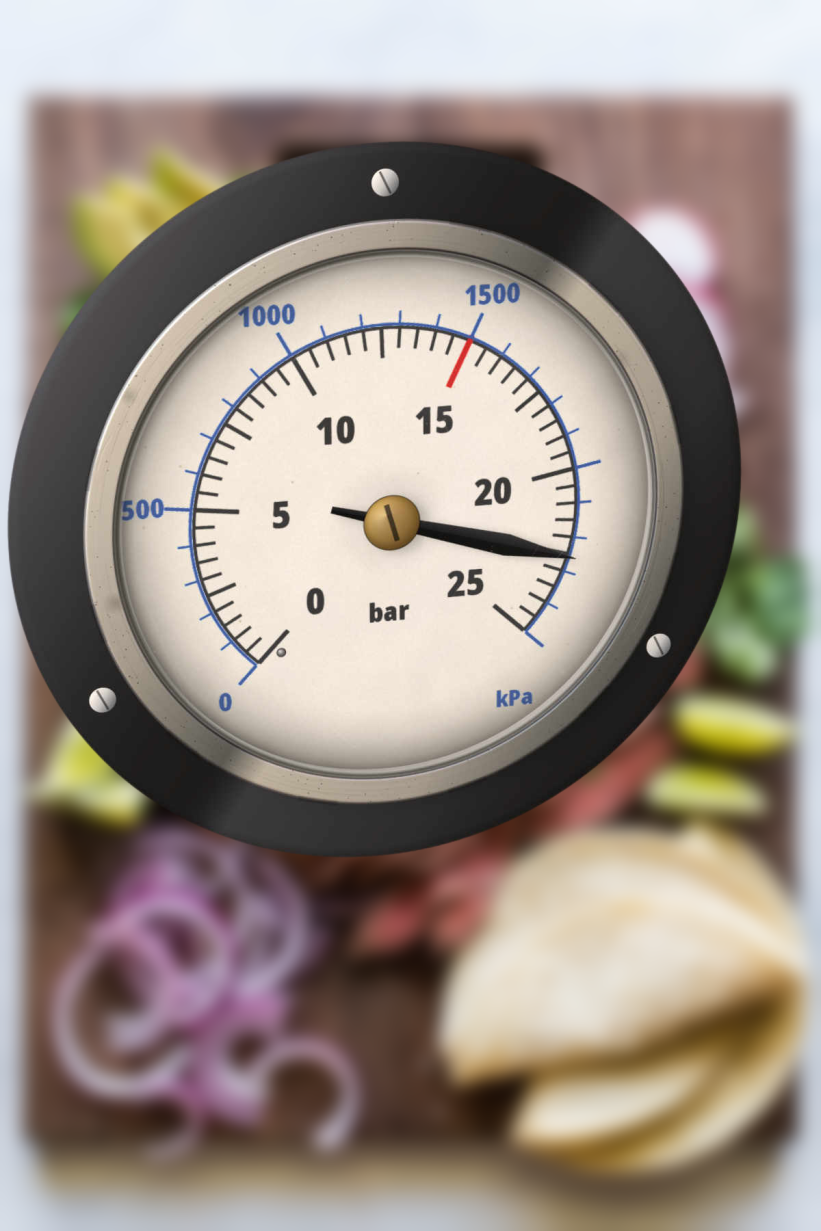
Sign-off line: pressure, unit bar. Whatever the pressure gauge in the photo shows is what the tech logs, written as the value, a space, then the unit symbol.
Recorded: 22.5 bar
